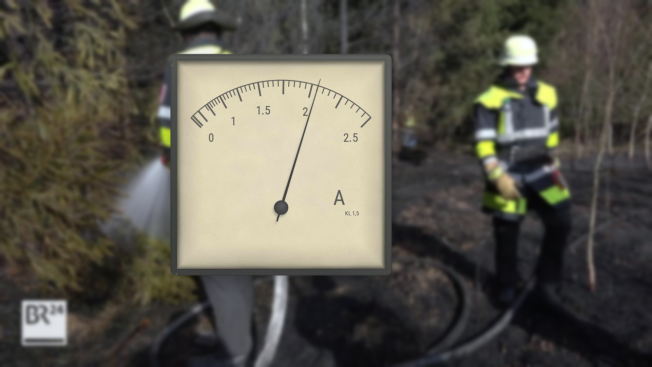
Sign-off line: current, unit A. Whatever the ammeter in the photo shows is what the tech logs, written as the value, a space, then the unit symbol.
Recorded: 2.05 A
